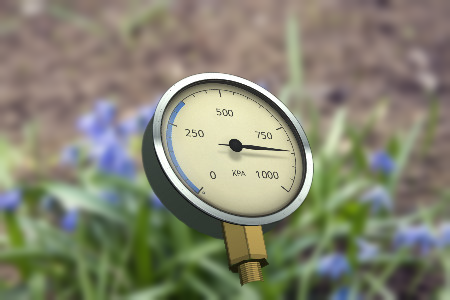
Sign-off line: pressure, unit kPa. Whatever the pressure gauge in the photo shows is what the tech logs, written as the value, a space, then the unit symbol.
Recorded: 850 kPa
